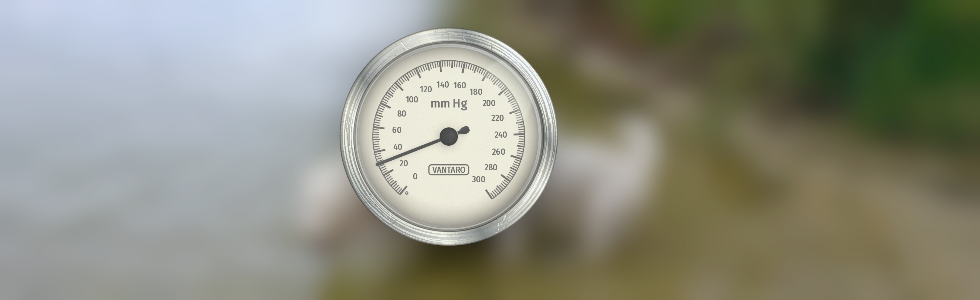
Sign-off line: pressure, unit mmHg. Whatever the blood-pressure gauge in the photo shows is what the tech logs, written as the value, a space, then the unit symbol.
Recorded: 30 mmHg
